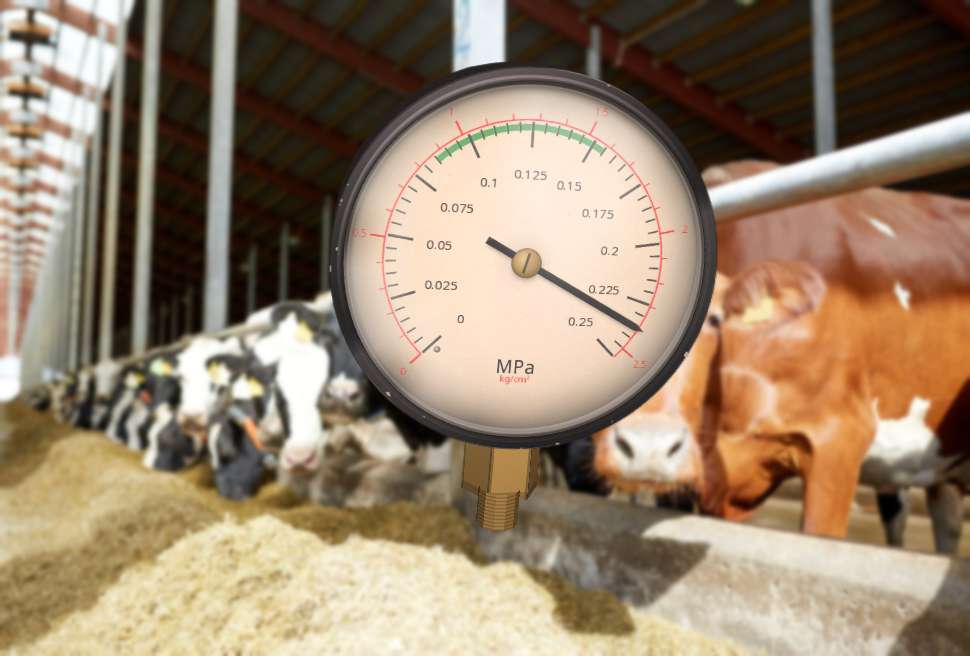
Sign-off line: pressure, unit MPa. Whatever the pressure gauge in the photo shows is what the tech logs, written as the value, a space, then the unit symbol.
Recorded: 0.235 MPa
